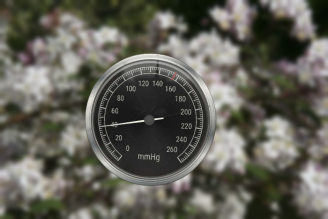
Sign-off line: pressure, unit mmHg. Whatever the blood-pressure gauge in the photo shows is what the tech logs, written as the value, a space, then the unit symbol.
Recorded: 40 mmHg
